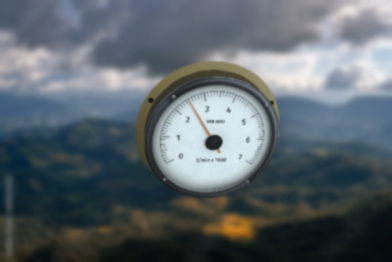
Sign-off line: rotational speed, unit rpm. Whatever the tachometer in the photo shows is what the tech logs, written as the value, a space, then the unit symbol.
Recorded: 2500 rpm
